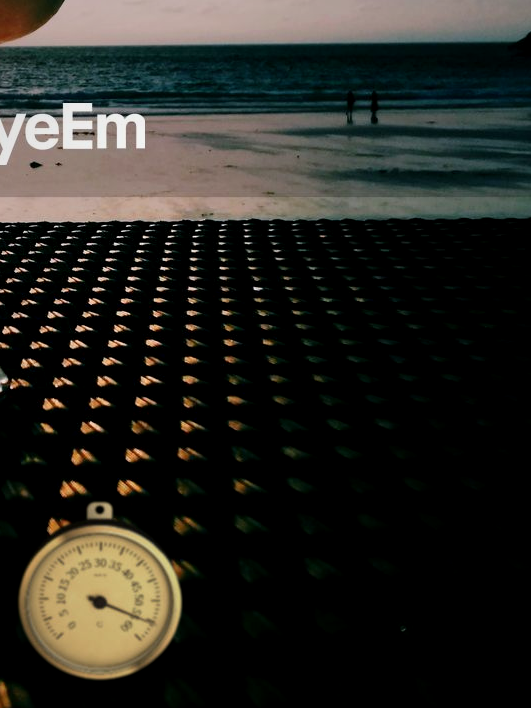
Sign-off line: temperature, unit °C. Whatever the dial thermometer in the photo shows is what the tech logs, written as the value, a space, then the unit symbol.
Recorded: 55 °C
